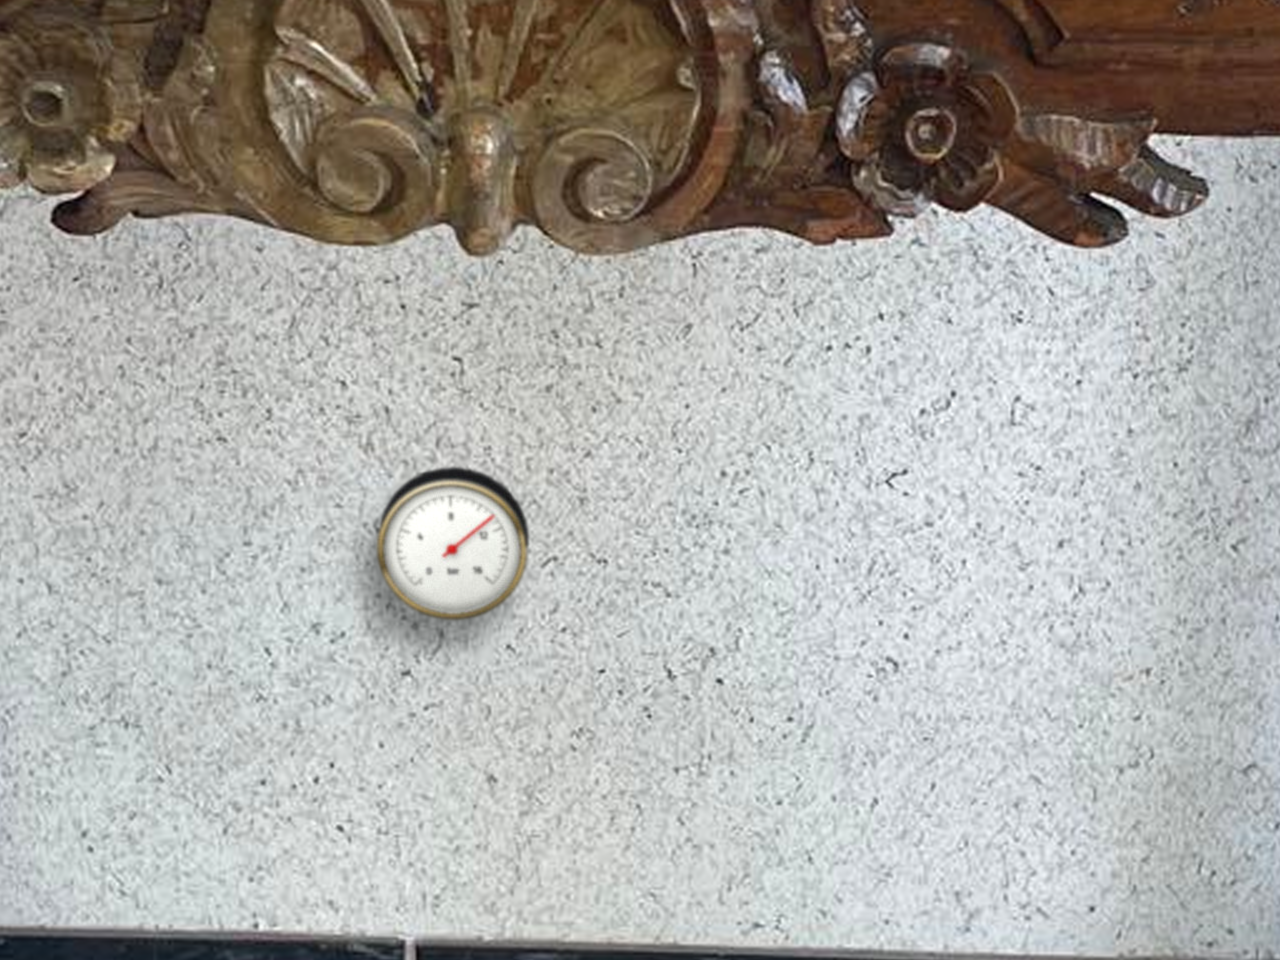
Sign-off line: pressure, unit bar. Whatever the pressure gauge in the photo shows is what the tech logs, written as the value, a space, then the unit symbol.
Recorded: 11 bar
